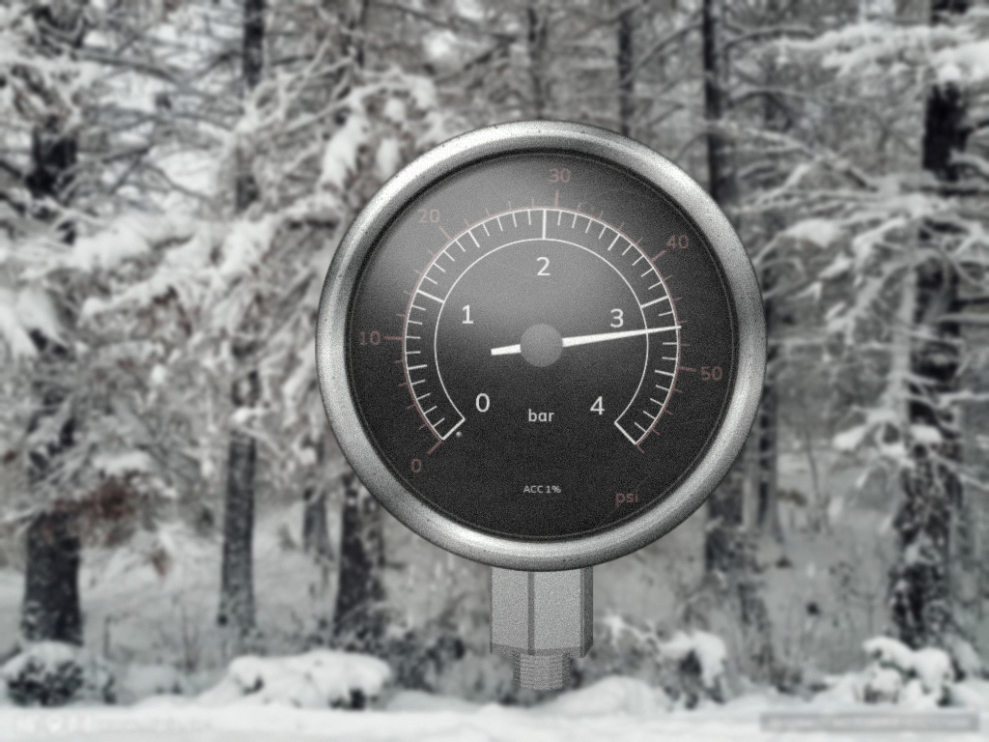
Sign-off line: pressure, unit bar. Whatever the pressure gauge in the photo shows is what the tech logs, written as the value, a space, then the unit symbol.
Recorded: 3.2 bar
